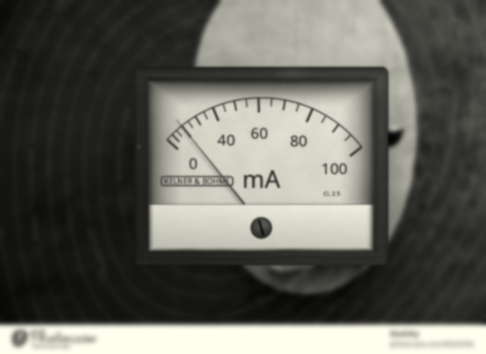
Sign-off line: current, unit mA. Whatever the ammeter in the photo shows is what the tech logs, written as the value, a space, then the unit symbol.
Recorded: 20 mA
